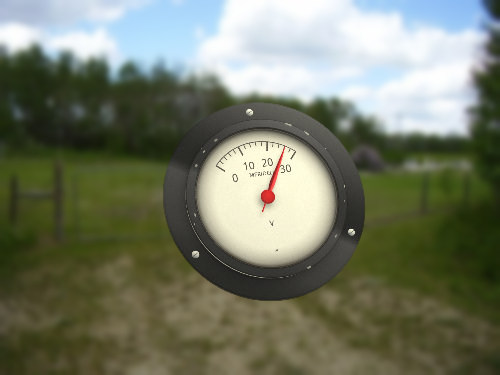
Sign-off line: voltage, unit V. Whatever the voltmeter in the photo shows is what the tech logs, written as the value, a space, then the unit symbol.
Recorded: 26 V
